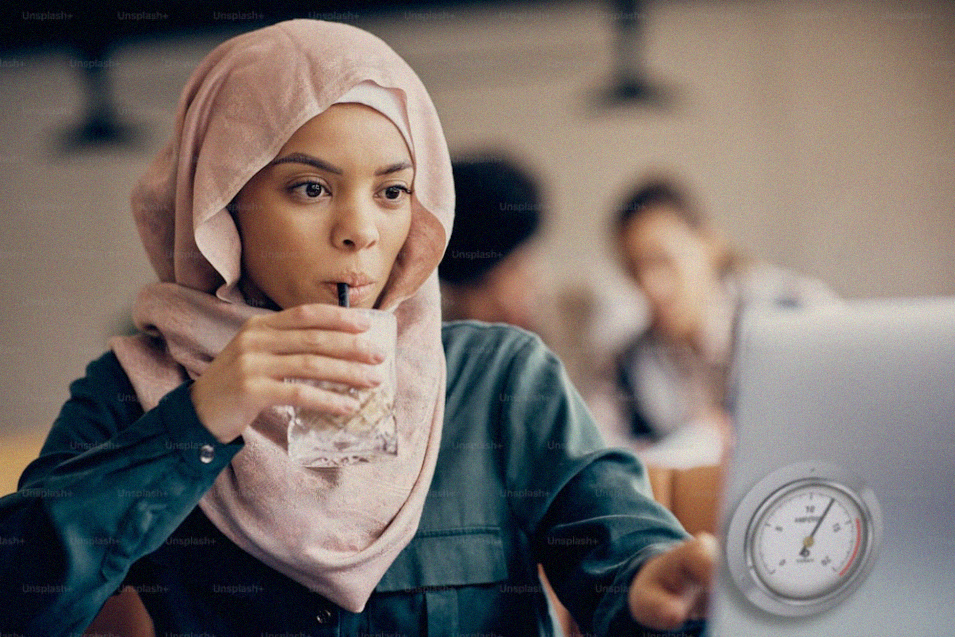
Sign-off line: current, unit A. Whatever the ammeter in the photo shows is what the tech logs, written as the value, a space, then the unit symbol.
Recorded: 12 A
